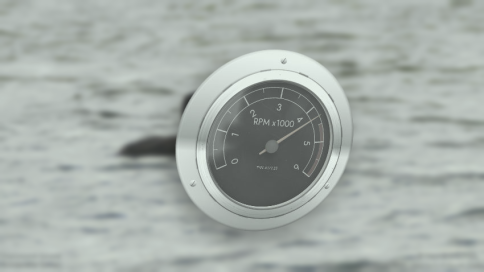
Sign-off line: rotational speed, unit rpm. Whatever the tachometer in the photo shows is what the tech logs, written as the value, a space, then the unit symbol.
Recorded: 4250 rpm
